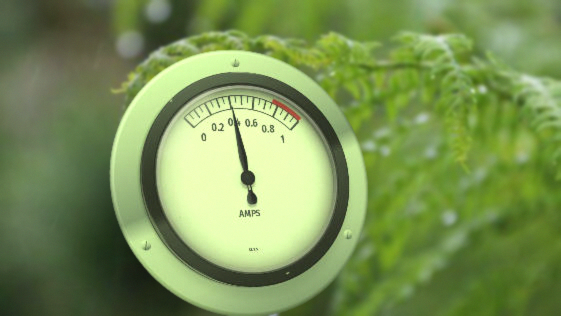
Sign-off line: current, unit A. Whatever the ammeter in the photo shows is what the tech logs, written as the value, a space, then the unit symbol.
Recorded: 0.4 A
